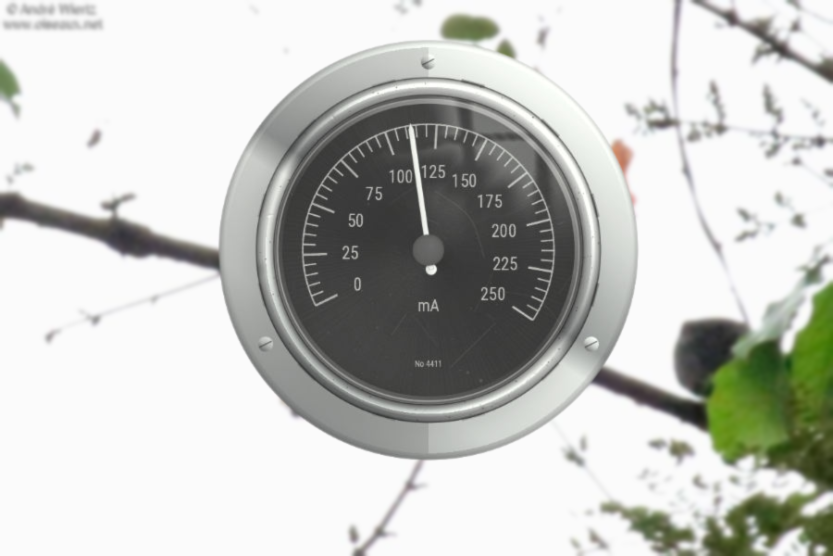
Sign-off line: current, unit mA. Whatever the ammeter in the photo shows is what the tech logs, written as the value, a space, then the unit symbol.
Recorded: 112.5 mA
